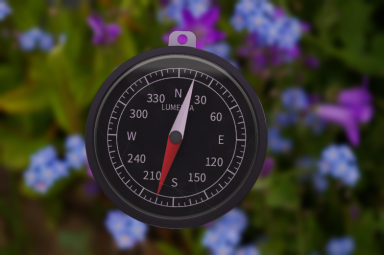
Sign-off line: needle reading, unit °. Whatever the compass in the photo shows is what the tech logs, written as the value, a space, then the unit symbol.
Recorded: 195 °
